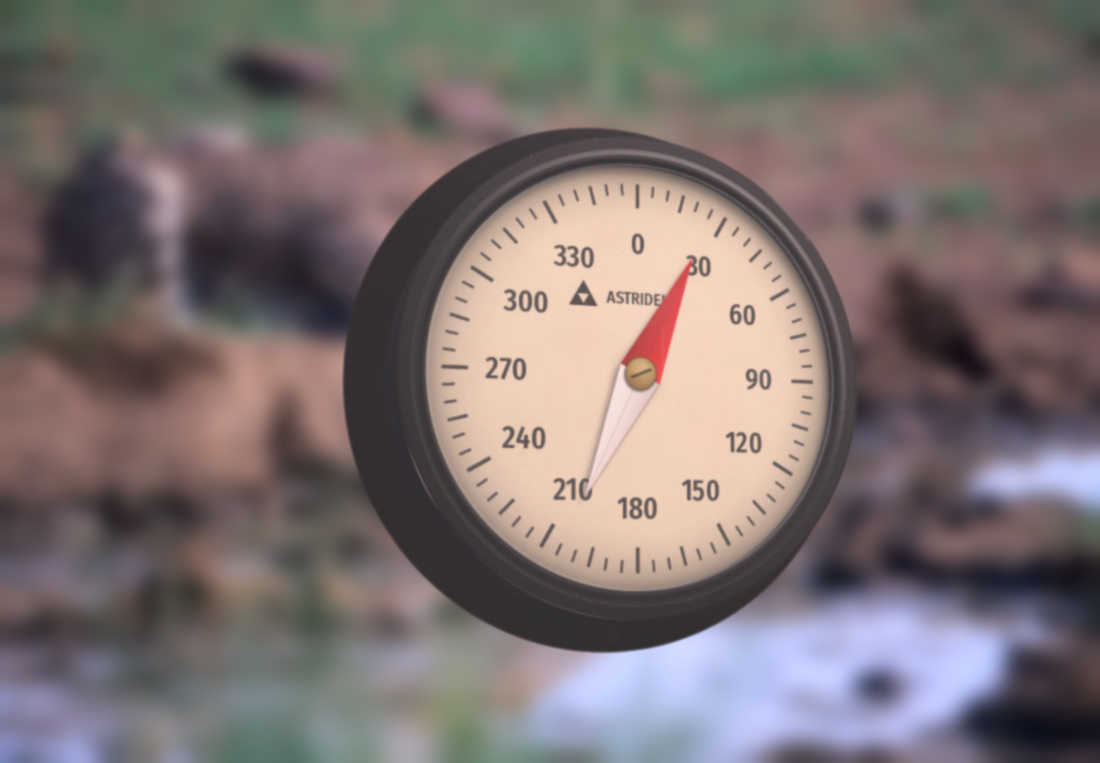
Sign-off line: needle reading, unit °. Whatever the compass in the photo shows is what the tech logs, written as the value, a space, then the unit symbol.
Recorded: 25 °
